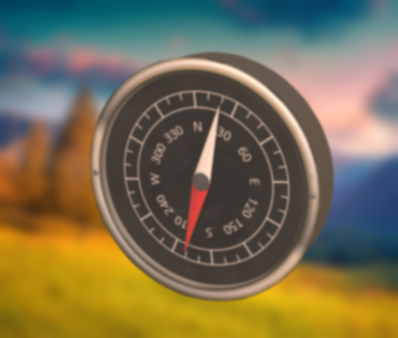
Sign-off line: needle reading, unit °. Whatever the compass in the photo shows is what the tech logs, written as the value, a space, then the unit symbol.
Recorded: 200 °
